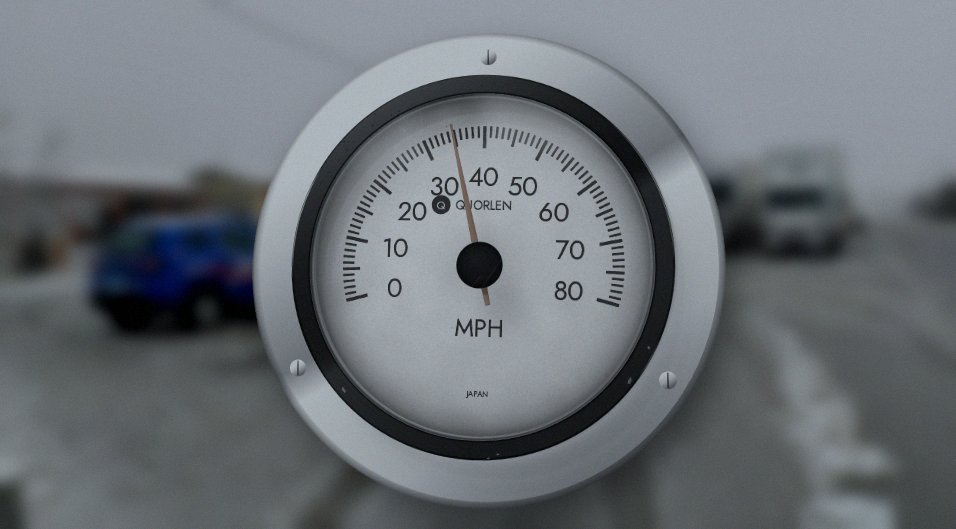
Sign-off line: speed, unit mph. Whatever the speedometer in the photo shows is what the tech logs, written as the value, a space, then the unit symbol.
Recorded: 35 mph
